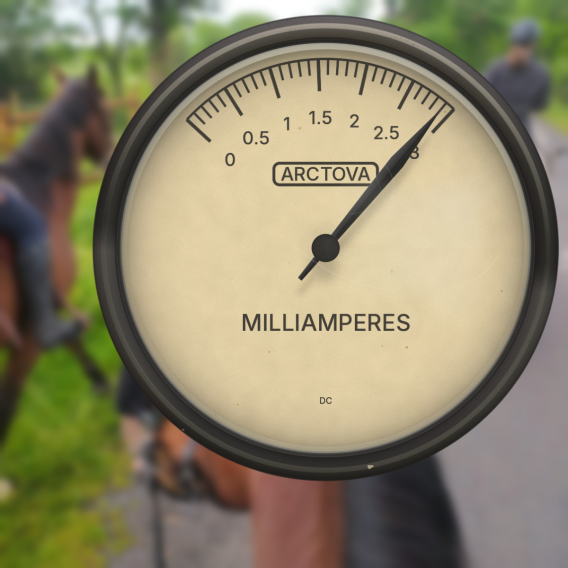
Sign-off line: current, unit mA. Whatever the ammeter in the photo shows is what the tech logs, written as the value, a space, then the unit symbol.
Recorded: 2.9 mA
